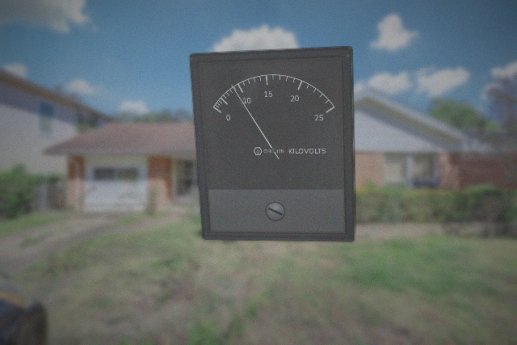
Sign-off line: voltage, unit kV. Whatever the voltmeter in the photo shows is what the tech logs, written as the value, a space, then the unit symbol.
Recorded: 9 kV
